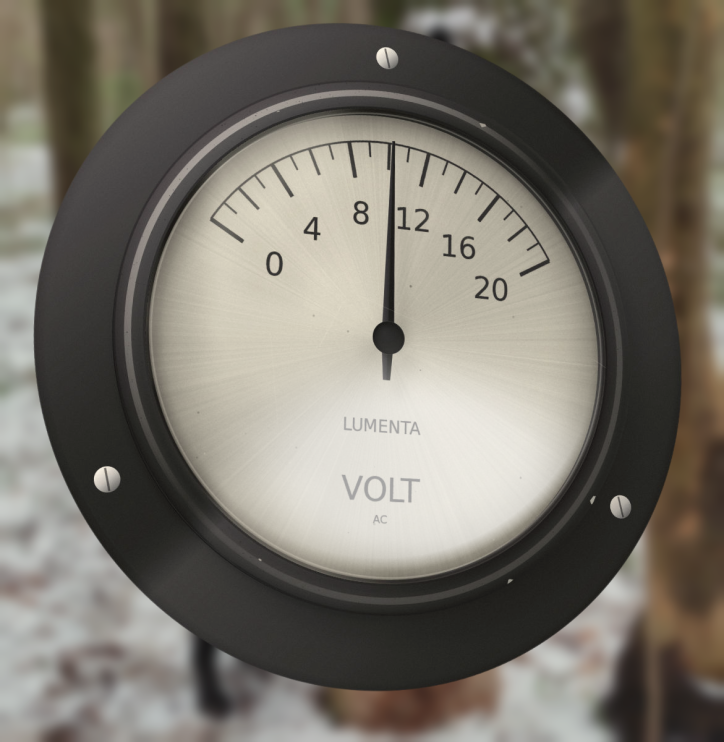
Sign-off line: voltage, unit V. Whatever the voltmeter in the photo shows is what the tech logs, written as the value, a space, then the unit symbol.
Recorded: 10 V
